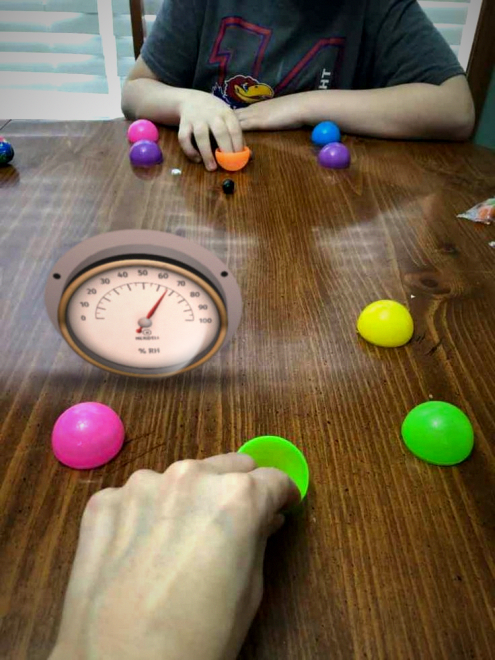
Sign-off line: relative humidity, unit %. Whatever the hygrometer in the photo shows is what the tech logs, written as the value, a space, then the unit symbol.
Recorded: 65 %
